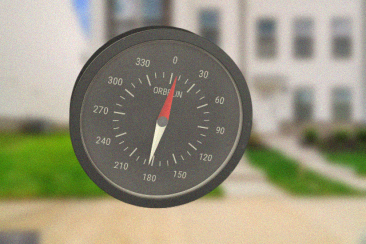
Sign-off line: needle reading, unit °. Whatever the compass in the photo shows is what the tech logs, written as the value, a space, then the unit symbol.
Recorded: 5 °
